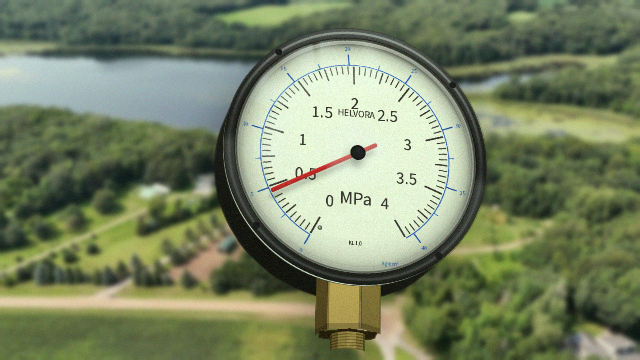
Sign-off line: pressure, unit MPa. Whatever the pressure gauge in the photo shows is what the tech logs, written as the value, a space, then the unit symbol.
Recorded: 0.45 MPa
